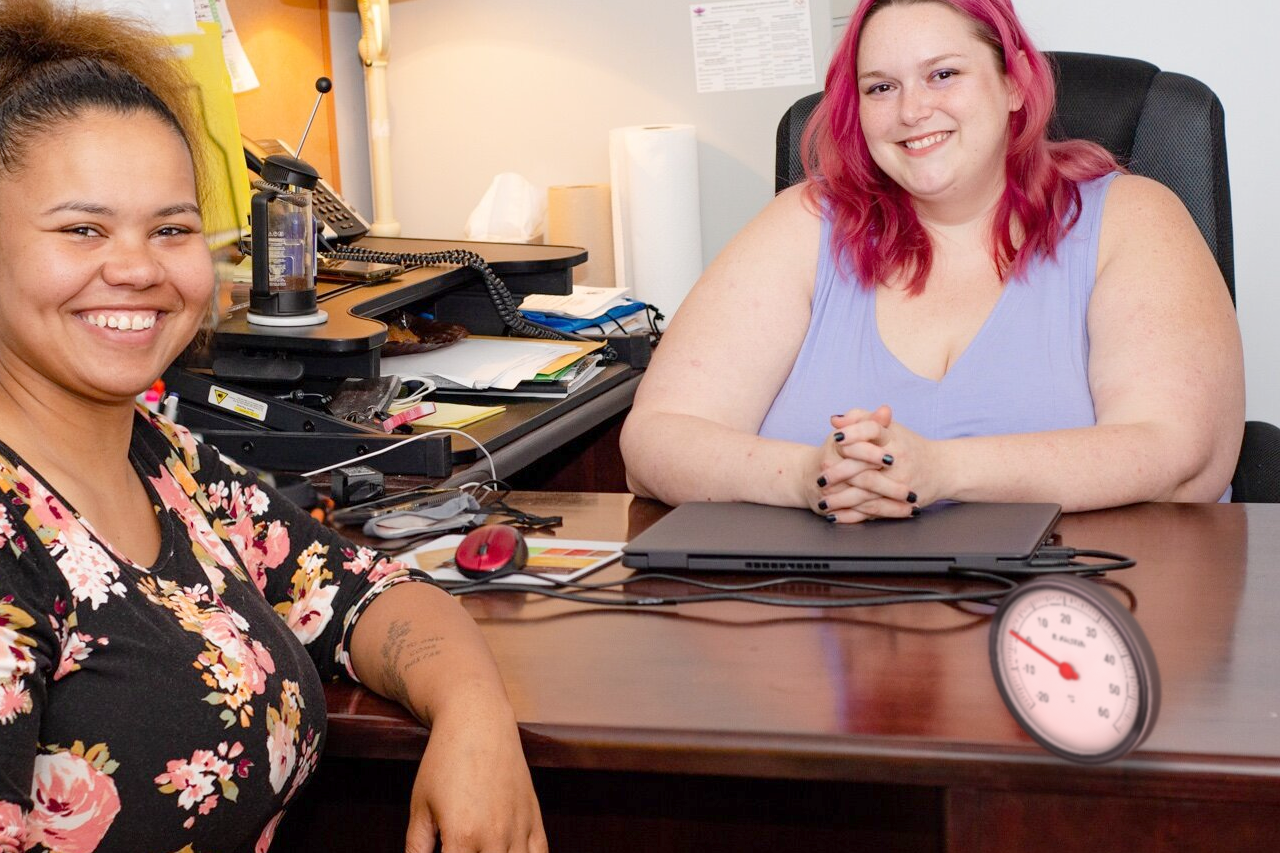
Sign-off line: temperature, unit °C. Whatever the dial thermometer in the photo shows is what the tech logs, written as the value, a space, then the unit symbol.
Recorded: 0 °C
